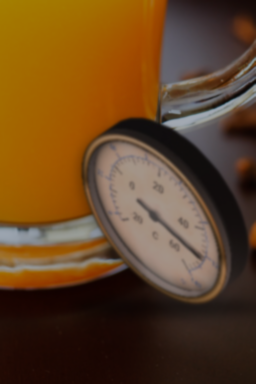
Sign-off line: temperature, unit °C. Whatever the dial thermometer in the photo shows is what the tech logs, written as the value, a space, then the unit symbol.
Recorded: 50 °C
